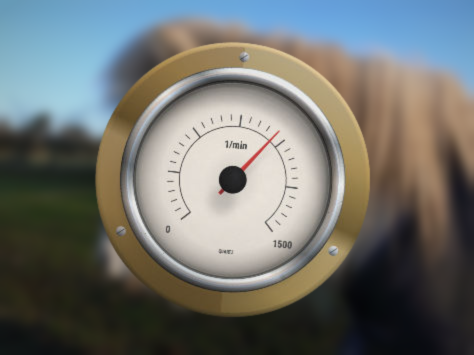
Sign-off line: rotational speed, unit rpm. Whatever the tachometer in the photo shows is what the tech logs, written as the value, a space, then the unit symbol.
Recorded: 950 rpm
